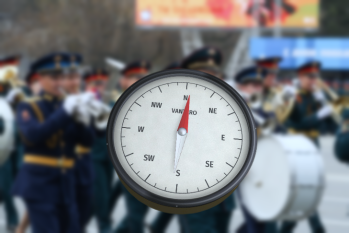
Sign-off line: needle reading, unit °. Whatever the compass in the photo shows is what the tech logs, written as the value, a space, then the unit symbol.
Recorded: 5 °
